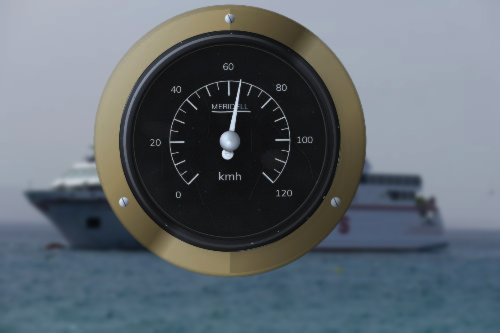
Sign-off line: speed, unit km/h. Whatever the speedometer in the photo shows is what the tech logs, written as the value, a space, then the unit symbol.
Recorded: 65 km/h
